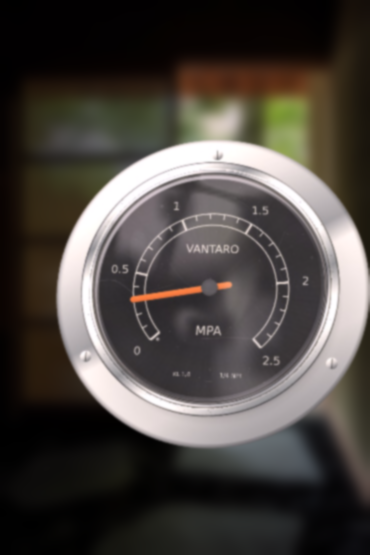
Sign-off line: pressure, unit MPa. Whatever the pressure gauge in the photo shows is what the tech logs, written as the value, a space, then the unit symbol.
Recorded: 0.3 MPa
